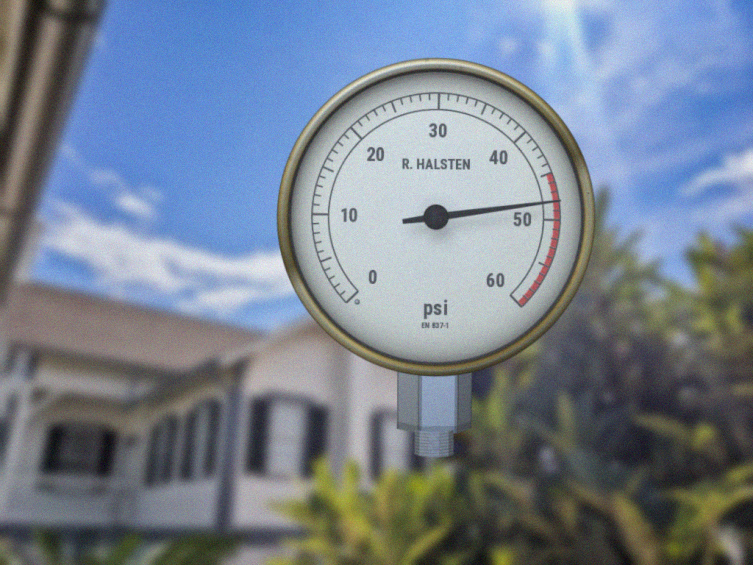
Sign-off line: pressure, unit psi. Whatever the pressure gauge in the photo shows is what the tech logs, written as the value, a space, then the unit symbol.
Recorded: 48 psi
